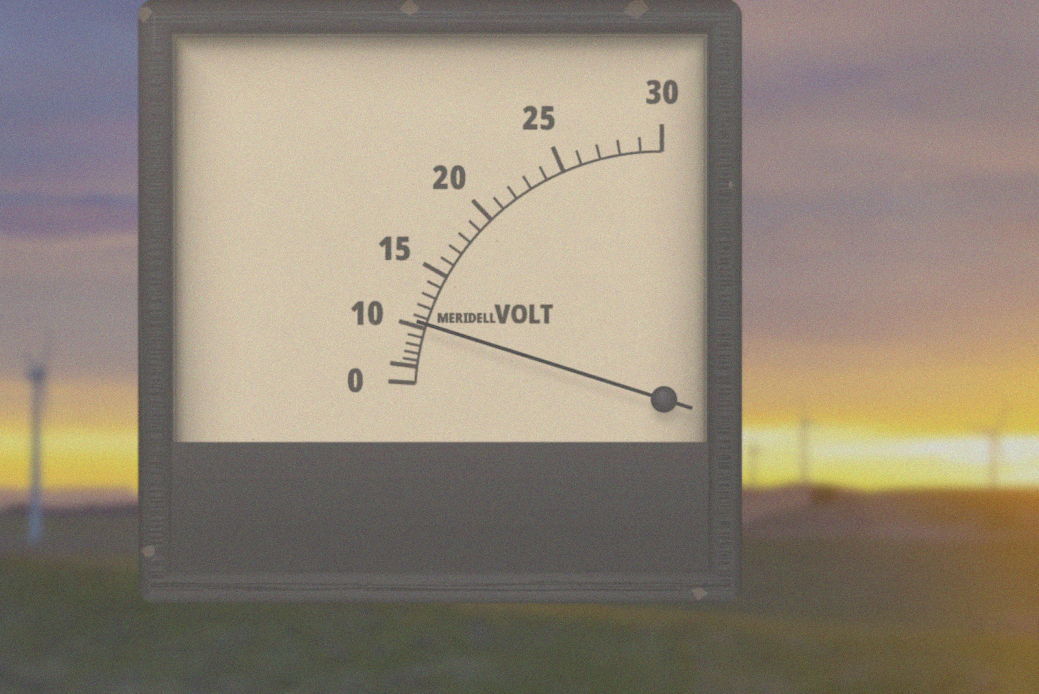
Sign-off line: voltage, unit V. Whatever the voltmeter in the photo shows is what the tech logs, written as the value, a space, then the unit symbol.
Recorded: 10.5 V
